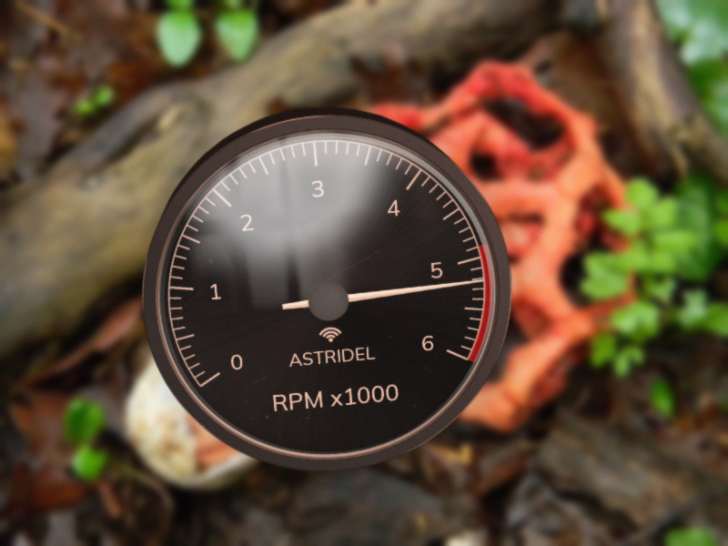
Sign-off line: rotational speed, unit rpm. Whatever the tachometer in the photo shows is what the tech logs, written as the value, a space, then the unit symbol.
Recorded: 5200 rpm
